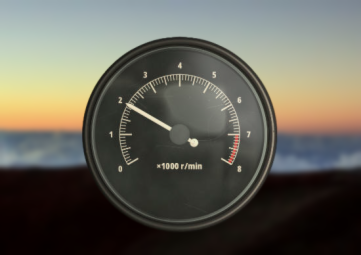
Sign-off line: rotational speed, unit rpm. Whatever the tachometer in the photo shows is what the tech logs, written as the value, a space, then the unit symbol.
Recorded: 2000 rpm
